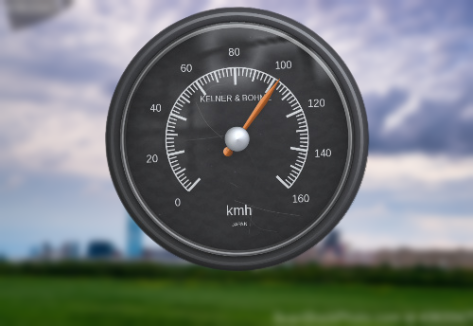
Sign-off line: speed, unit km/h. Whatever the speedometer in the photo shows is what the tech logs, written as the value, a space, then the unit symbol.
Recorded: 102 km/h
